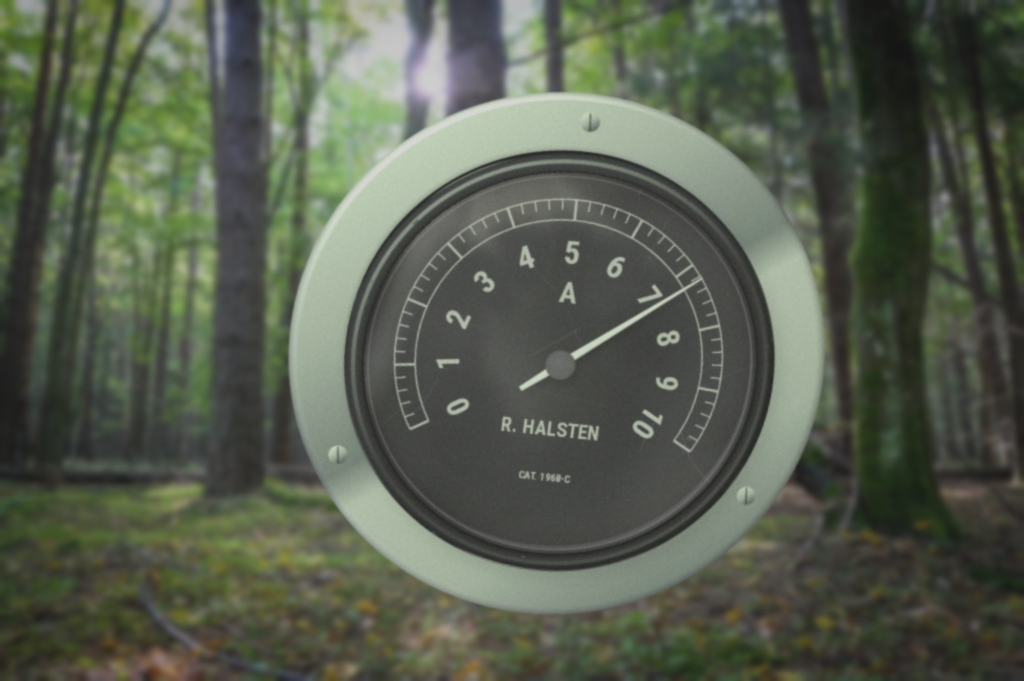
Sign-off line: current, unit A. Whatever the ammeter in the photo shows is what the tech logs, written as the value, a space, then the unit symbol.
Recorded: 7.2 A
